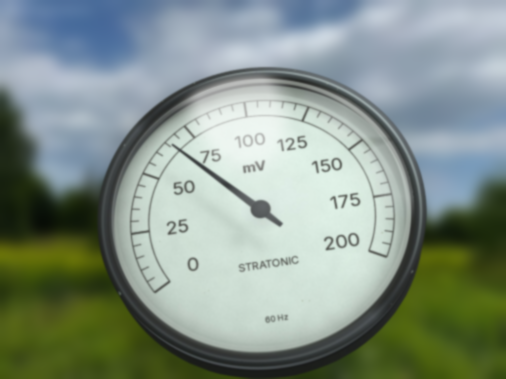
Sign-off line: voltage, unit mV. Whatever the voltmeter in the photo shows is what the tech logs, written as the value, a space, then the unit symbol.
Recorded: 65 mV
